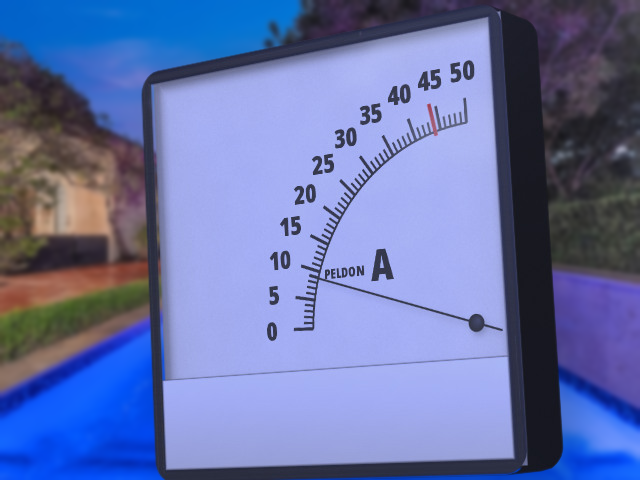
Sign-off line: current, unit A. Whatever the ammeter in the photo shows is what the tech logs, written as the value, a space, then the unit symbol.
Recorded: 9 A
